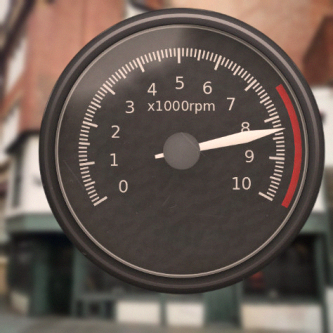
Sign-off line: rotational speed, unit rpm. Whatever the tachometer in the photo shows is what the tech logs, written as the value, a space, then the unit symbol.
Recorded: 8300 rpm
